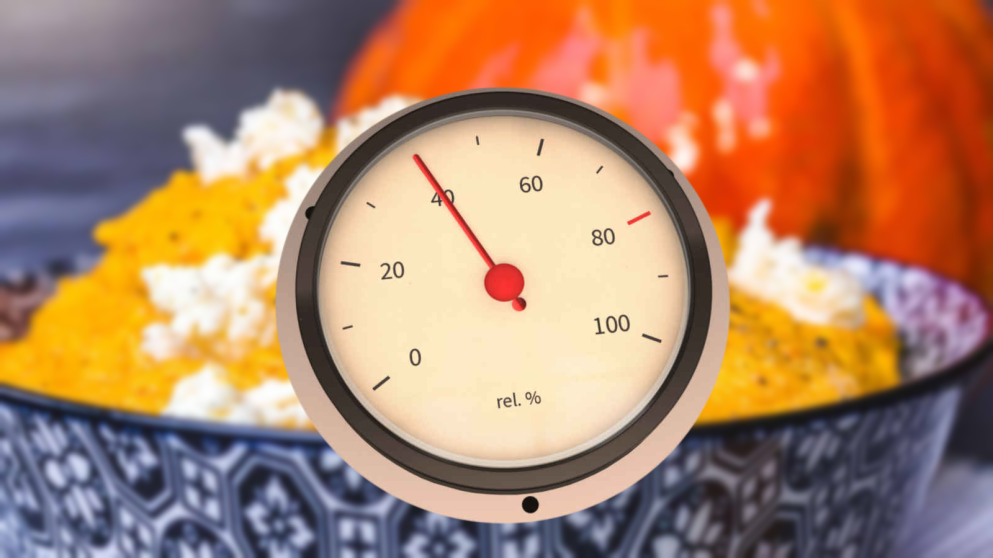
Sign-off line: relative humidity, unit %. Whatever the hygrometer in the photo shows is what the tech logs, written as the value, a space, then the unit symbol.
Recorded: 40 %
